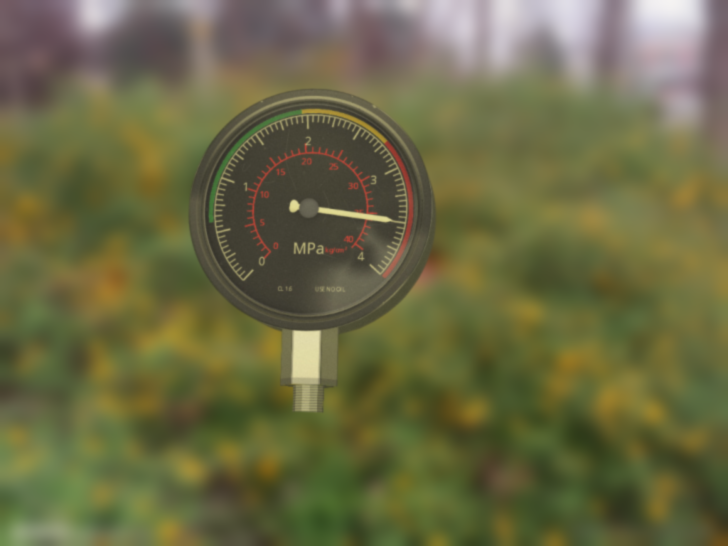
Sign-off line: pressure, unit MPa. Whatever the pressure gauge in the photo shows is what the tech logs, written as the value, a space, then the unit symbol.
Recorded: 3.5 MPa
